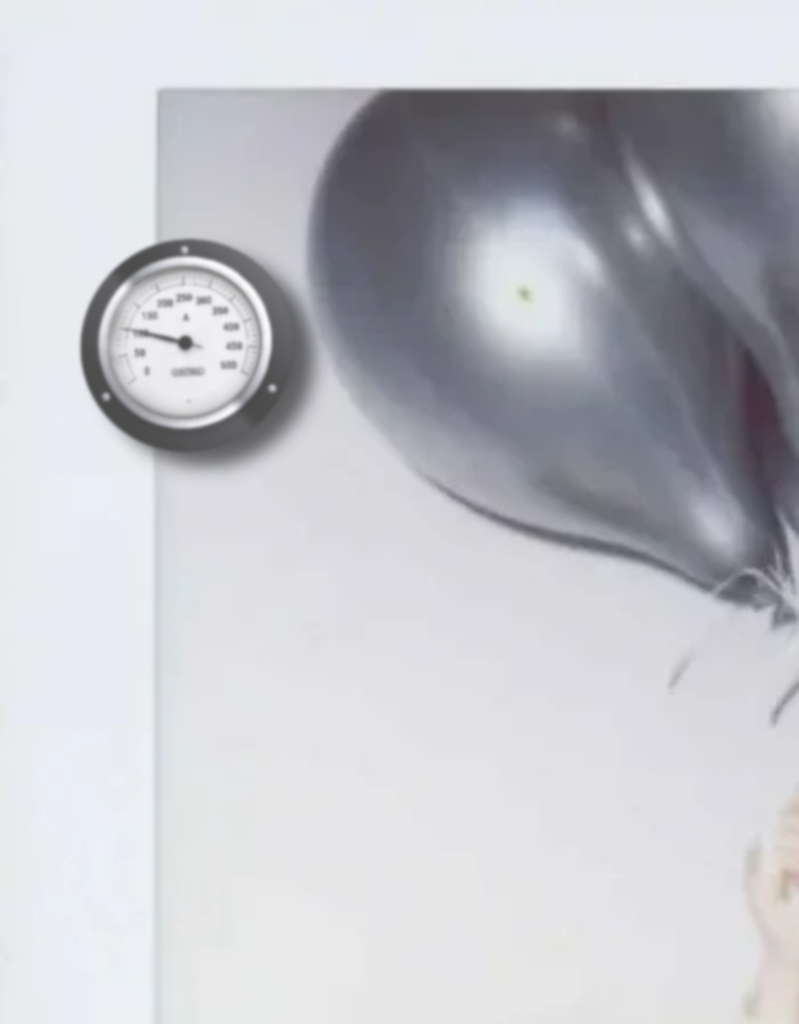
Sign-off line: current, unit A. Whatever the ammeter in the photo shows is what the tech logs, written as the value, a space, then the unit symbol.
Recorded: 100 A
